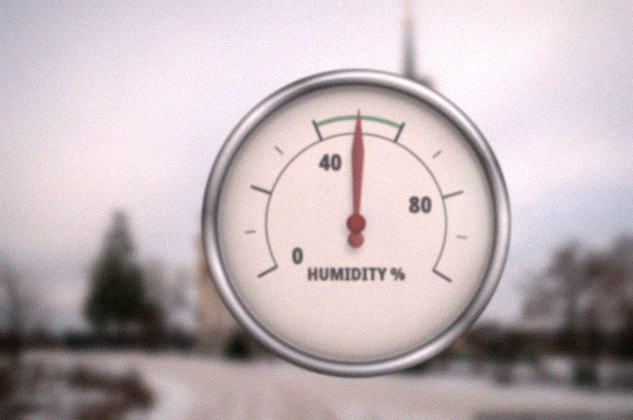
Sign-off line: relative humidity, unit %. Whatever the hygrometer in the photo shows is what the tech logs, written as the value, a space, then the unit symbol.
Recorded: 50 %
